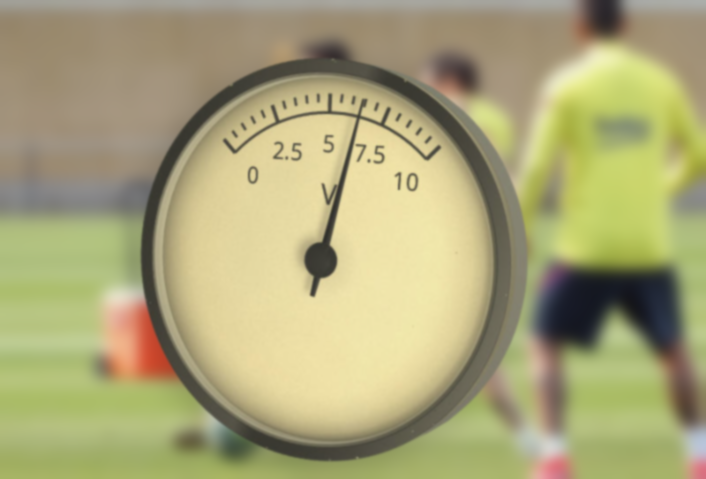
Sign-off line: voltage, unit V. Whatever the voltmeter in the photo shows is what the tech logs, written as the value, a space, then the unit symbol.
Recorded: 6.5 V
